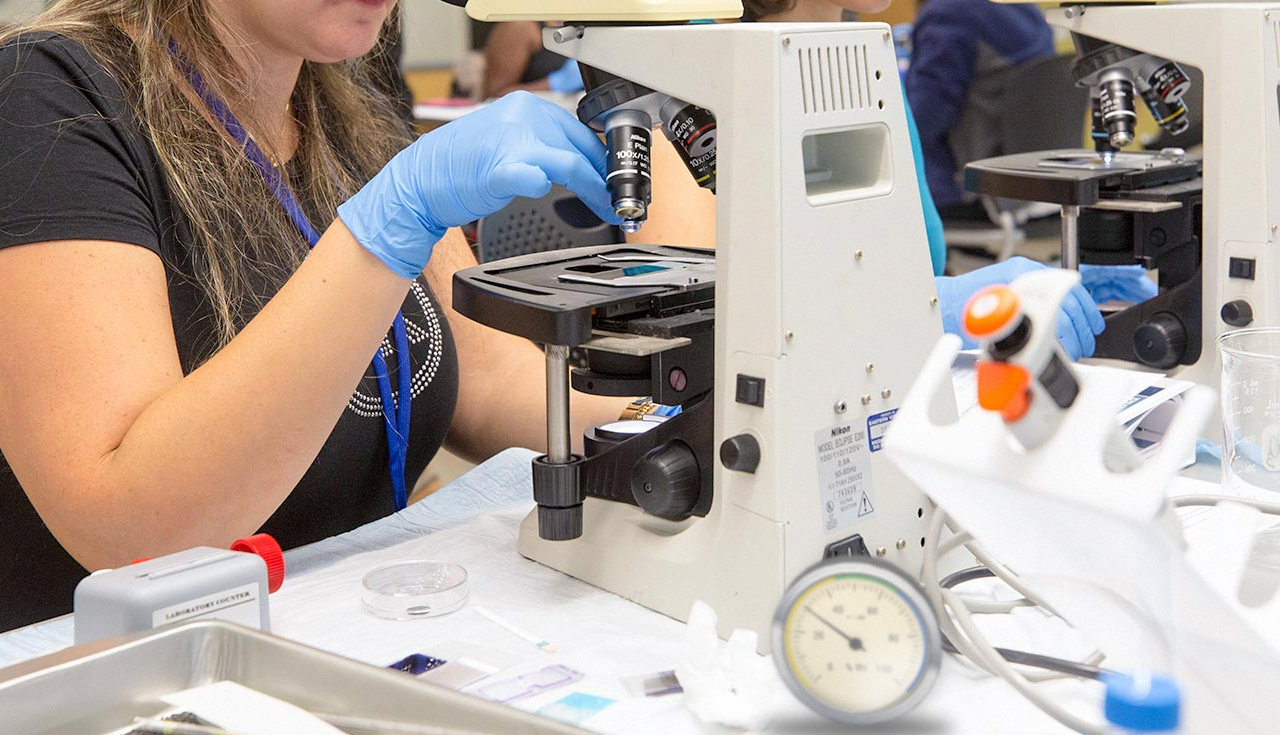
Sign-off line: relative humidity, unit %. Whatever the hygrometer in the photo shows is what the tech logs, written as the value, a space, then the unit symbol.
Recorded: 30 %
